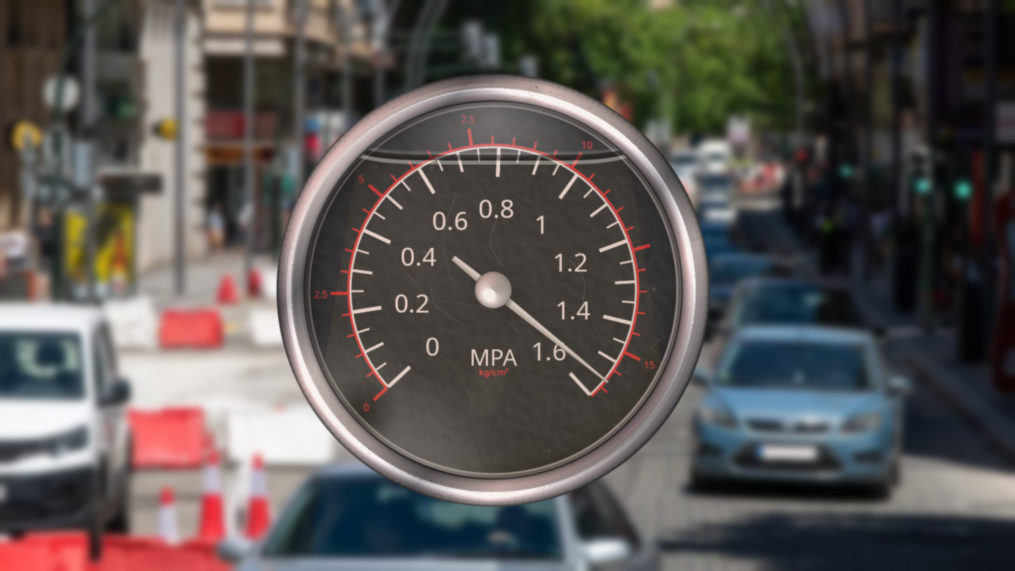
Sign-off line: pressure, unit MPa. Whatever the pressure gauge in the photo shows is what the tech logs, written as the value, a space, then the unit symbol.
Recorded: 1.55 MPa
